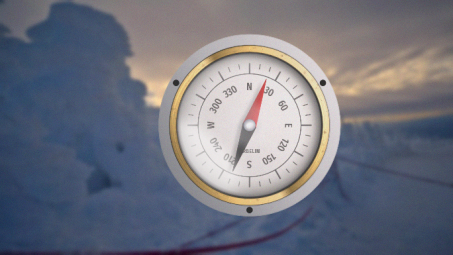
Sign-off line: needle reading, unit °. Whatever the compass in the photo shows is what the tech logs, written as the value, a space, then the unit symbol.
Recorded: 20 °
